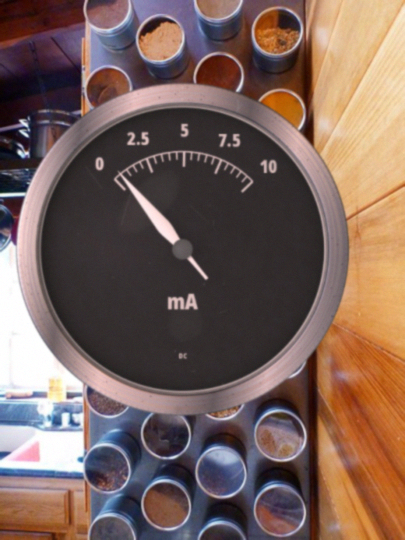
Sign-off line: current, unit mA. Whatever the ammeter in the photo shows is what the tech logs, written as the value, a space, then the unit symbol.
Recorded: 0.5 mA
